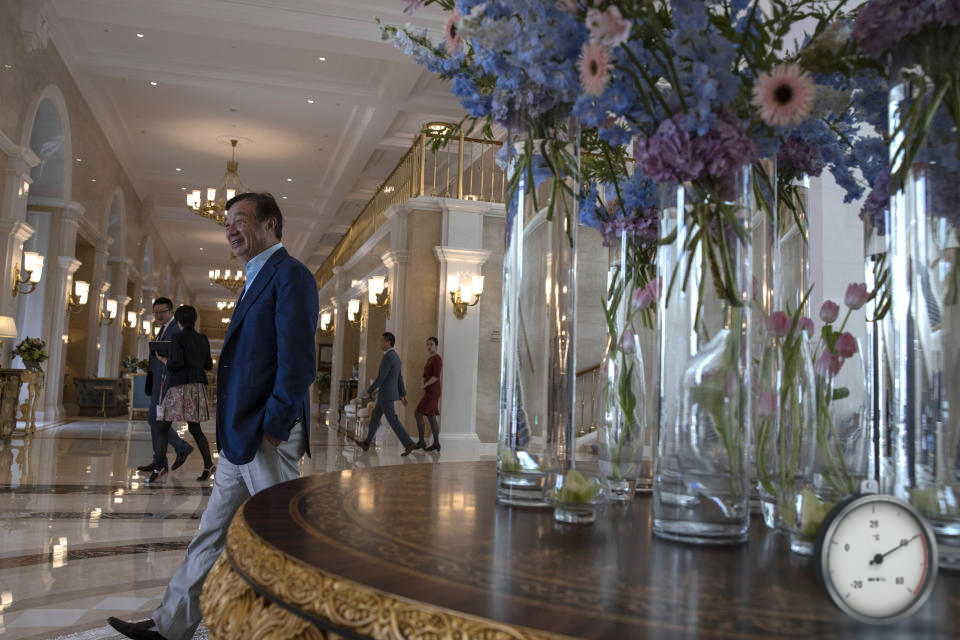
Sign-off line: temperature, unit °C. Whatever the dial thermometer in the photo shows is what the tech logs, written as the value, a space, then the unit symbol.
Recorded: 40 °C
